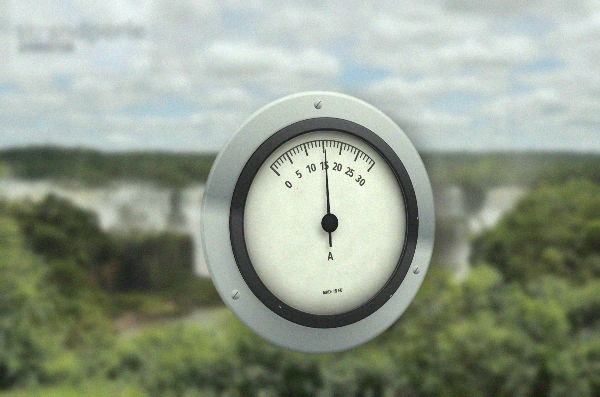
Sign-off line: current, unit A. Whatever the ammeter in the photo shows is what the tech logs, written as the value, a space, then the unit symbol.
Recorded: 15 A
